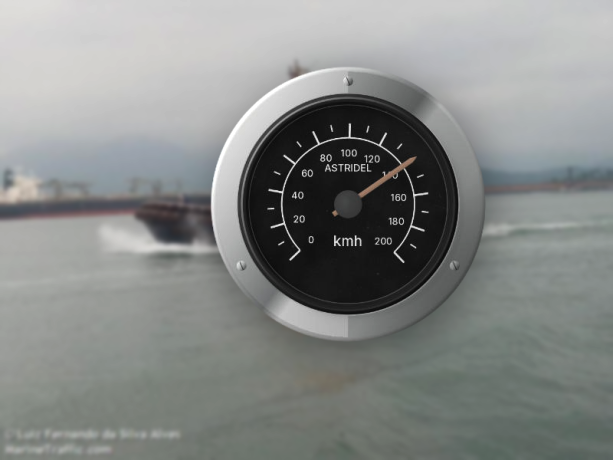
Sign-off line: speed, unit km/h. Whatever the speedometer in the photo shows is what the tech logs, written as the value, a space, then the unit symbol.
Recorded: 140 km/h
